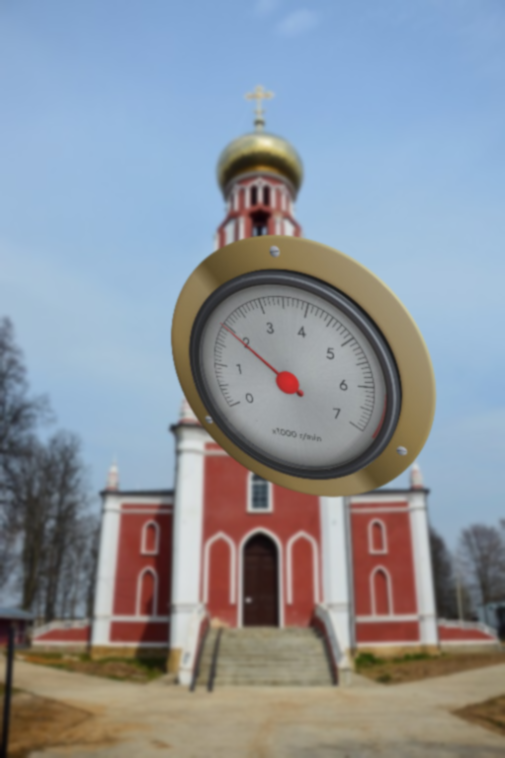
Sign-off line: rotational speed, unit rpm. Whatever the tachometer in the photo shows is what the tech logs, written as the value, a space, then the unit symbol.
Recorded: 2000 rpm
